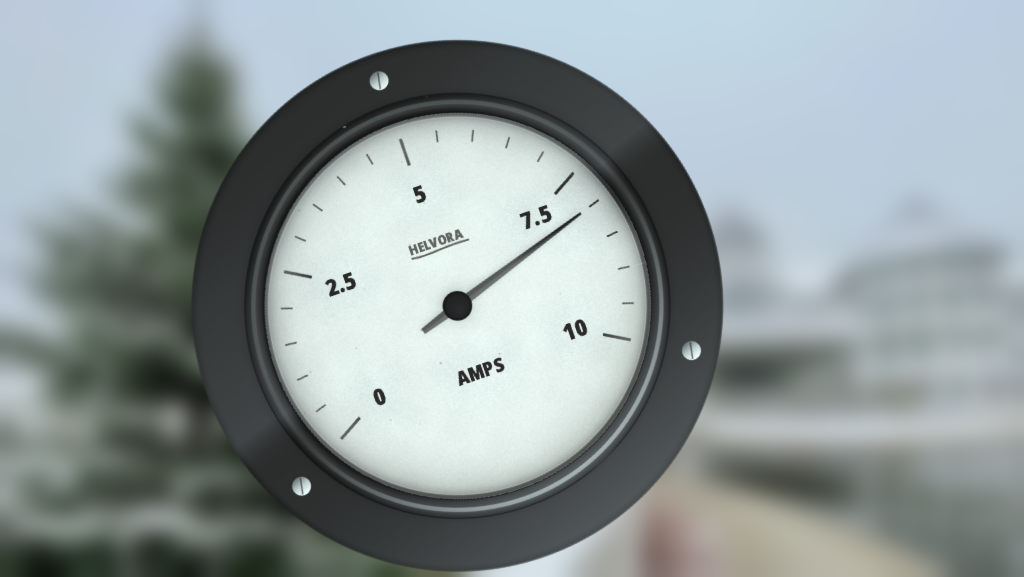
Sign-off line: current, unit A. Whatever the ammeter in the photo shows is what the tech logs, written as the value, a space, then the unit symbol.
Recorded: 8 A
